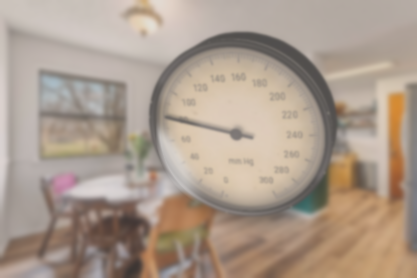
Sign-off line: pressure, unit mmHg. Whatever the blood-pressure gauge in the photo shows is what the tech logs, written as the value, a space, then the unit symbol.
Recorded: 80 mmHg
